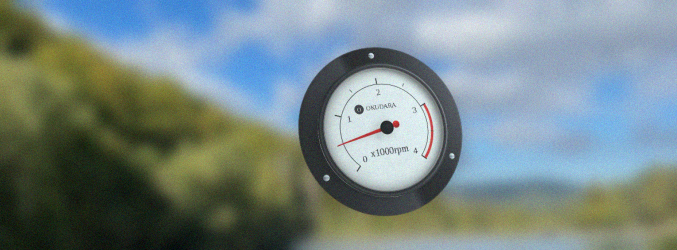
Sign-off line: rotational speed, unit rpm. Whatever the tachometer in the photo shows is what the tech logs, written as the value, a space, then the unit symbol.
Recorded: 500 rpm
